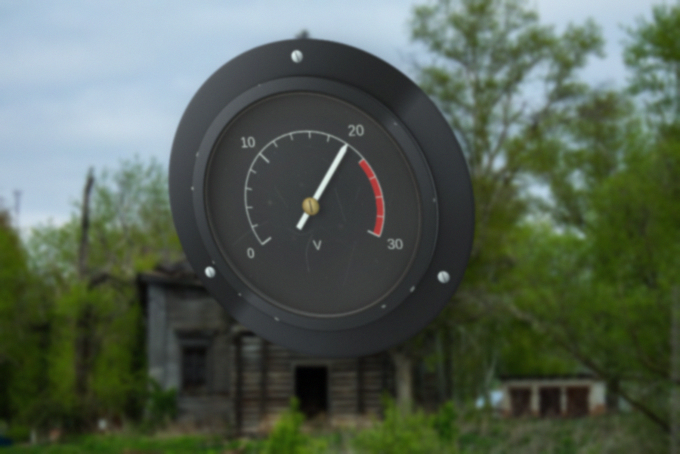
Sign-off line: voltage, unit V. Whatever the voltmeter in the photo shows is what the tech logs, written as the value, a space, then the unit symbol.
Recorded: 20 V
